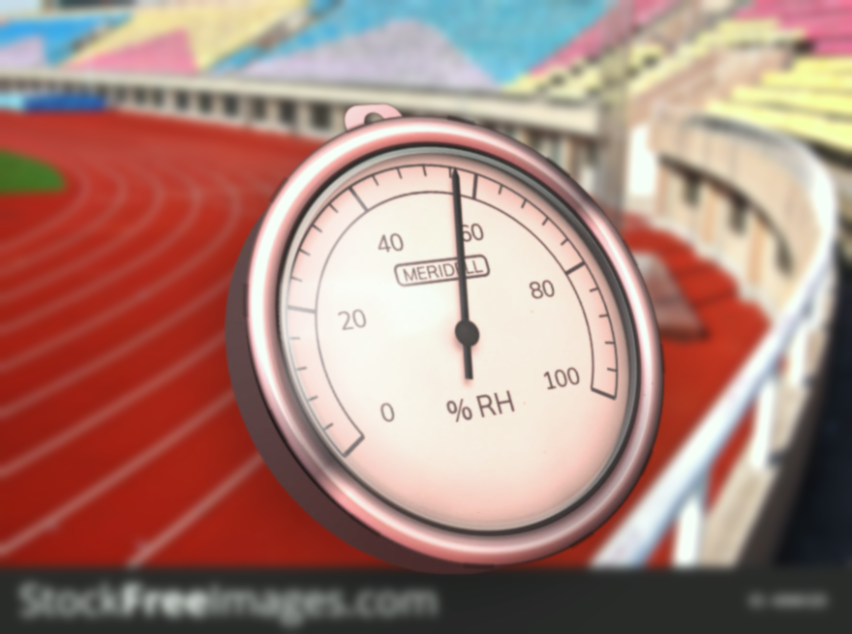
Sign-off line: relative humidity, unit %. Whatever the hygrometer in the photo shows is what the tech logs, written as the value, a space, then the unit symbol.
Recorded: 56 %
